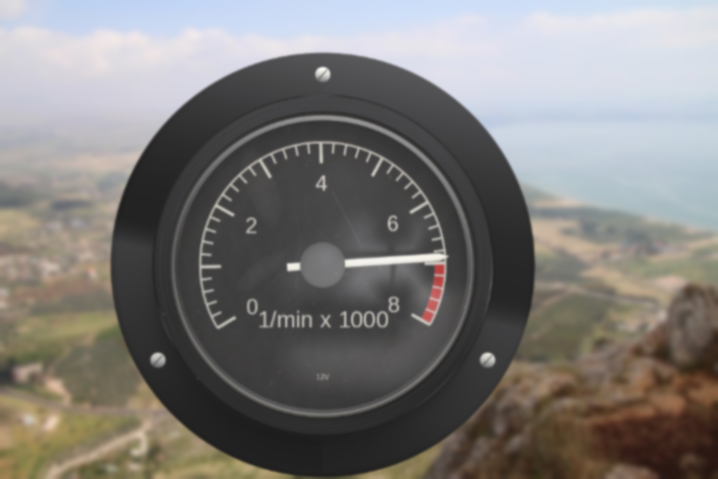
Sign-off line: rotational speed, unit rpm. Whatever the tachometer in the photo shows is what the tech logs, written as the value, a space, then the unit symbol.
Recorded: 6900 rpm
